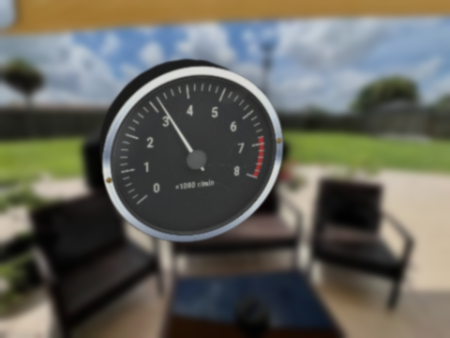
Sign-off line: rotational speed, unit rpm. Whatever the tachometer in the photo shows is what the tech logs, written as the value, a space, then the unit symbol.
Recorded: 3200 rpm
